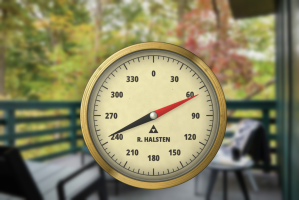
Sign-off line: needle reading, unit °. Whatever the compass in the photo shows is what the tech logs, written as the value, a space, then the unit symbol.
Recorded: 65 °
